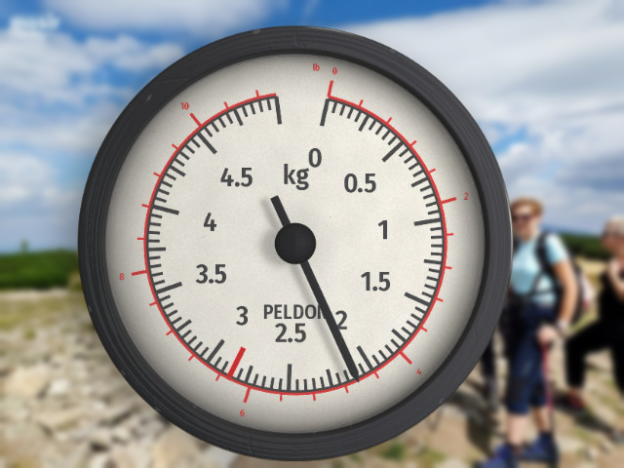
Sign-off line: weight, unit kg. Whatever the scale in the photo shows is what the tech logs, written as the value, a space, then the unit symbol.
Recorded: 2.1 kg
